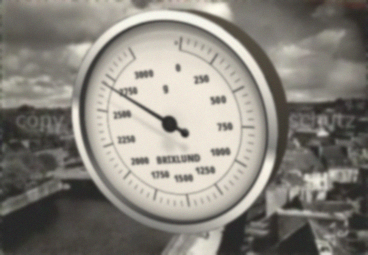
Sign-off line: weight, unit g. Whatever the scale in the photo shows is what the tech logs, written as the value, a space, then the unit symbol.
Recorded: 2700 g
